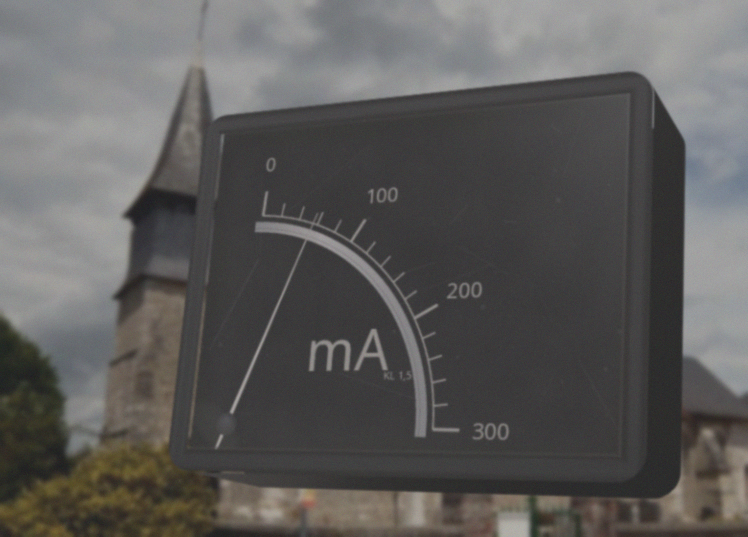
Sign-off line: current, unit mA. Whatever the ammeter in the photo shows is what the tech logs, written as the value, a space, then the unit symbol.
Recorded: 60 mA
